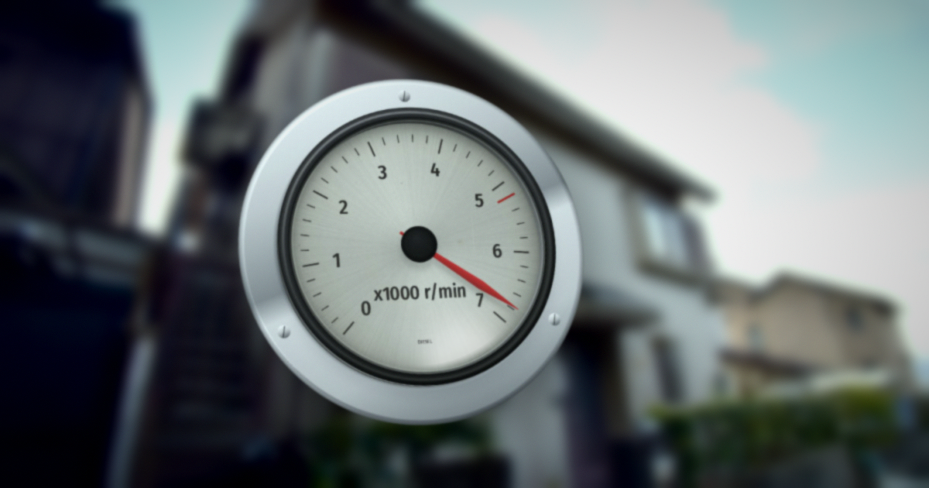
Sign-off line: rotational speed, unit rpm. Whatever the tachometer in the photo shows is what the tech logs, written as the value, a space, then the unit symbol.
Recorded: 6800 rpm
